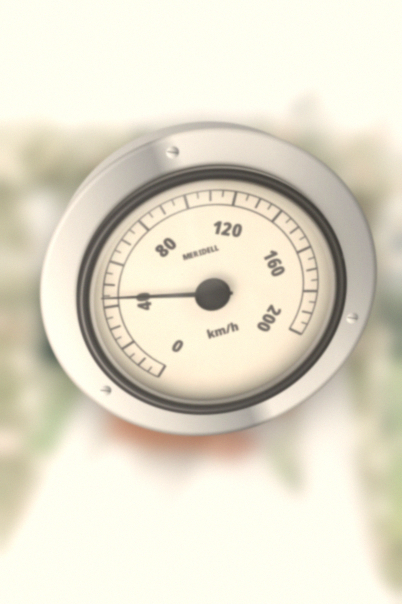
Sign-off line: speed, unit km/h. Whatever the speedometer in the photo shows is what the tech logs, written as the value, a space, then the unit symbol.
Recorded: 45 km/h
